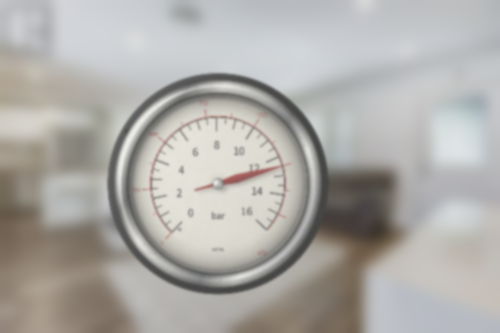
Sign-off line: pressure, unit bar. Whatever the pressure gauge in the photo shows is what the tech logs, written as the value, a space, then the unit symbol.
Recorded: 12.5 bar
